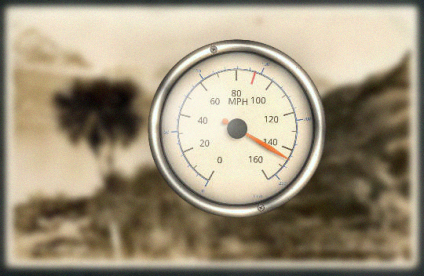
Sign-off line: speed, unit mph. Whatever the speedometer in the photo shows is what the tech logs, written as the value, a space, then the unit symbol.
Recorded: 145 mph
